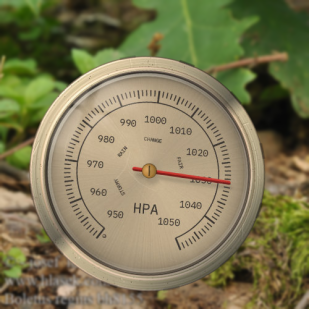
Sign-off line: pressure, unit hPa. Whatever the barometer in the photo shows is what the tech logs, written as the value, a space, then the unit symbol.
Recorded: 1030 hPa
